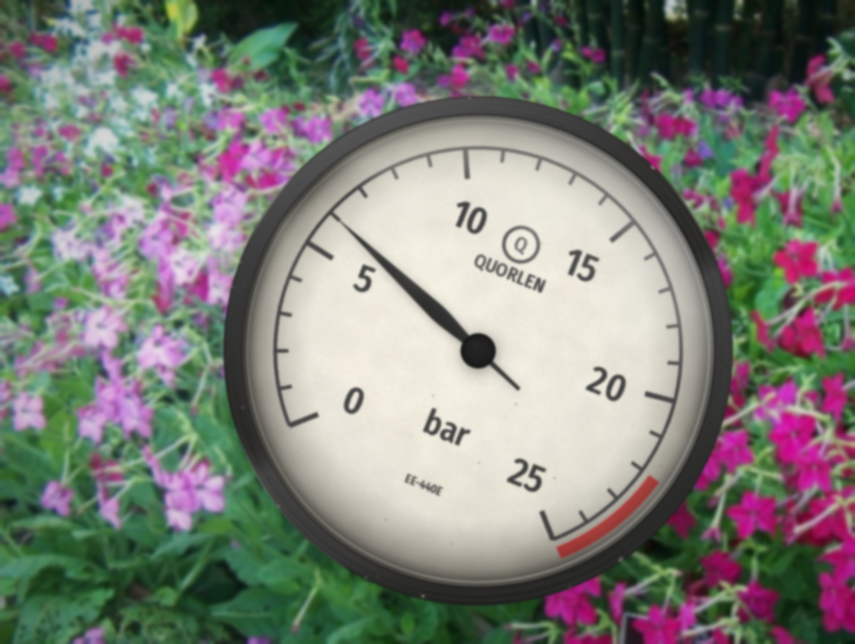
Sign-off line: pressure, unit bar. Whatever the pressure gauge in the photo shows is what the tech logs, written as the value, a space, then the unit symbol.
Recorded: 6 bar
